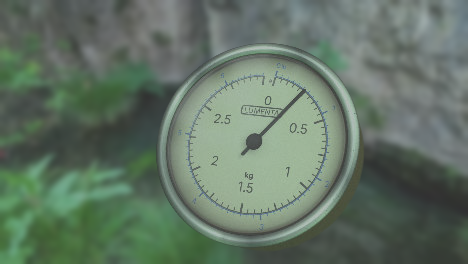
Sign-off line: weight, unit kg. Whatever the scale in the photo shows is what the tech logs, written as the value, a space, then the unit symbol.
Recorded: 0.25 kg
